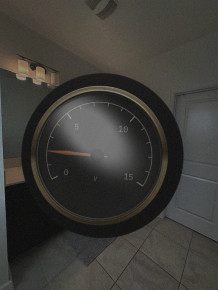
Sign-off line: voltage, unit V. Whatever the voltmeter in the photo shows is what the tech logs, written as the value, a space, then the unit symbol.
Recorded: 2 V
